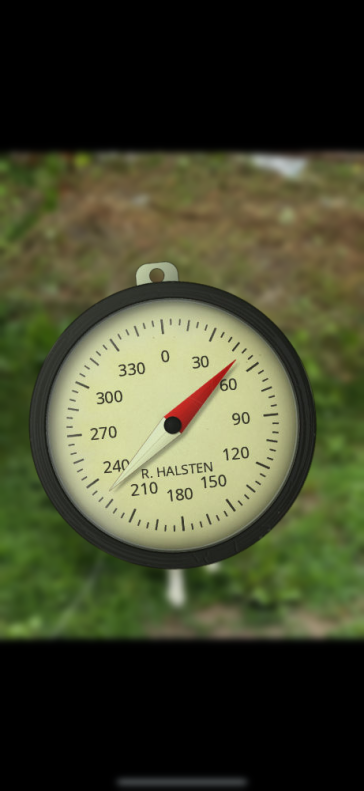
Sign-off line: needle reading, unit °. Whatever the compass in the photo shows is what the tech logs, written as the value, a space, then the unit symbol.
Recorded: 50 °
